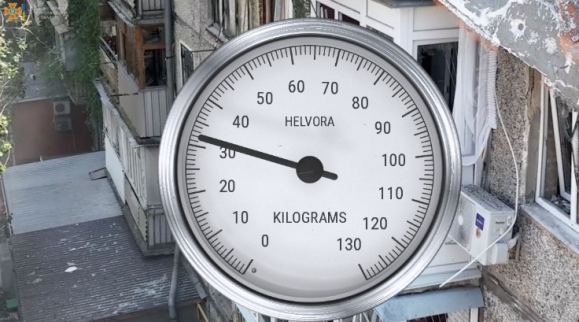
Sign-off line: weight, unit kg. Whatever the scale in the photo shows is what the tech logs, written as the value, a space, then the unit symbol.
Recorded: 32 kg
